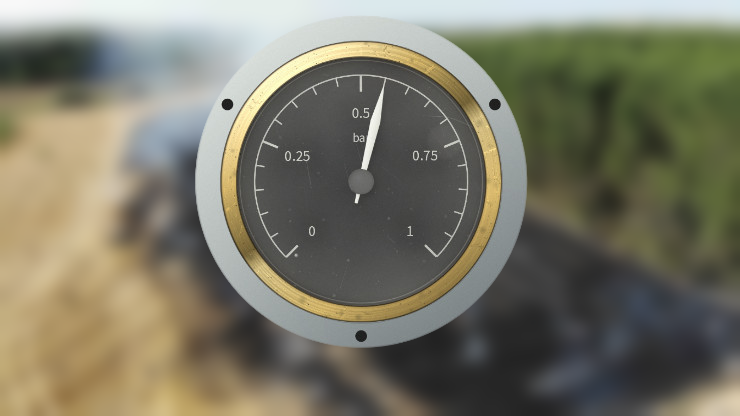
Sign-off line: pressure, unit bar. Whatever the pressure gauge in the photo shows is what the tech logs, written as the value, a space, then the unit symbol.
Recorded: 0.55 bar
